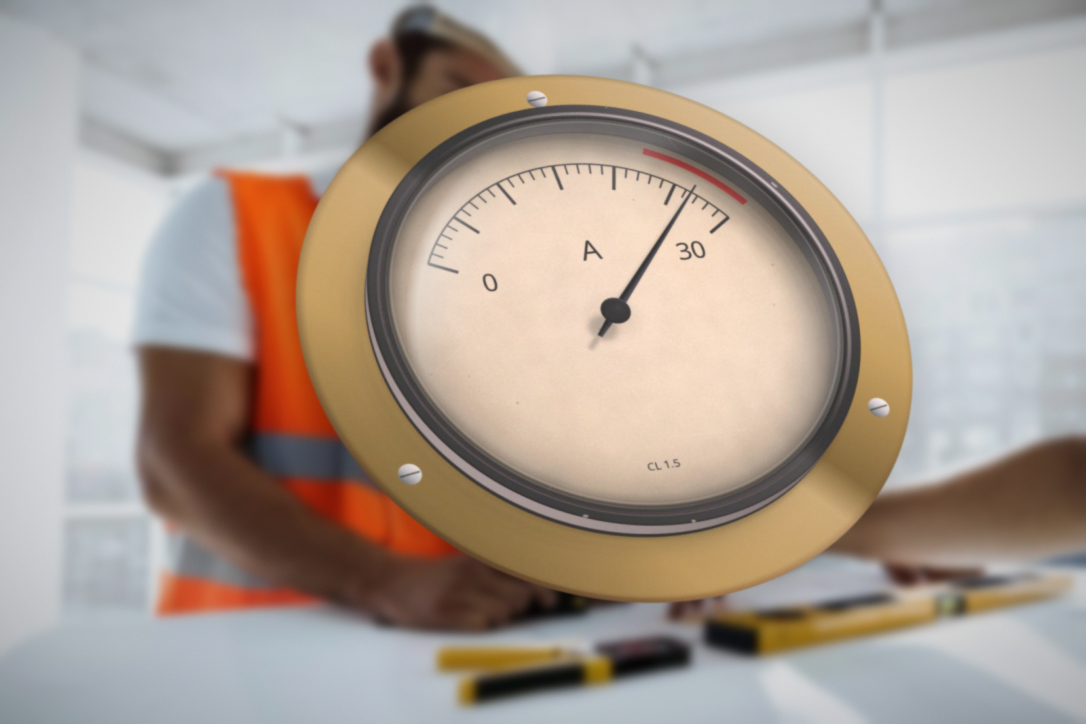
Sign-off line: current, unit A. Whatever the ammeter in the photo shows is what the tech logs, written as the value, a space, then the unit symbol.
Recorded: 26.5 A
